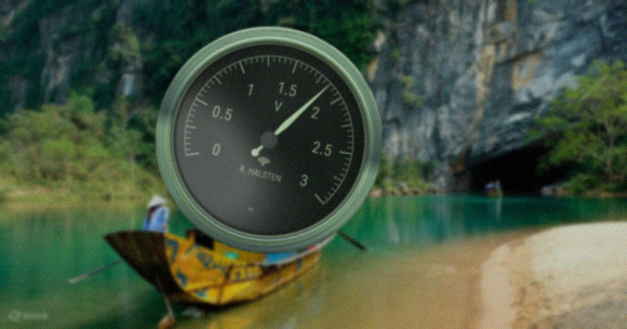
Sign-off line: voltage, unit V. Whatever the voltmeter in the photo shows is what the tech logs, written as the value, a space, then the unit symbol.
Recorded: 1.85 V
